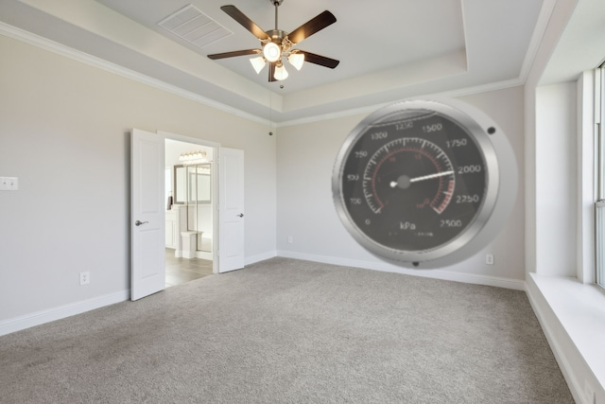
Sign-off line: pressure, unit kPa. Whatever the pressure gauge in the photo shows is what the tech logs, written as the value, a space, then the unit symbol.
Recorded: 2000 kPa
